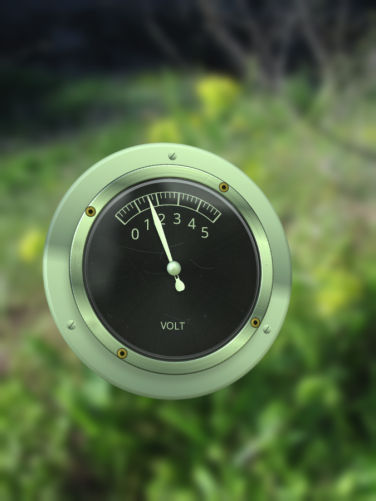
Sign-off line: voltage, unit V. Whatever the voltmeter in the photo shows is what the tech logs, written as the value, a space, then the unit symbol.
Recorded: 1.6 V
